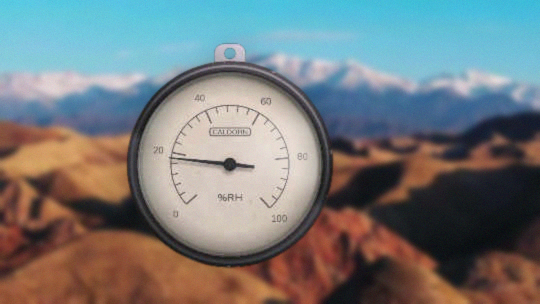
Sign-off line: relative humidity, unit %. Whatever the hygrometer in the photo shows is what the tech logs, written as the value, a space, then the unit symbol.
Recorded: 18 %
